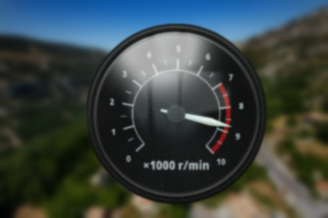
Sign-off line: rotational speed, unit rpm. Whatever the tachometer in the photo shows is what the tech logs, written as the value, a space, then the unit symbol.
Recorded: 8750 rpm
